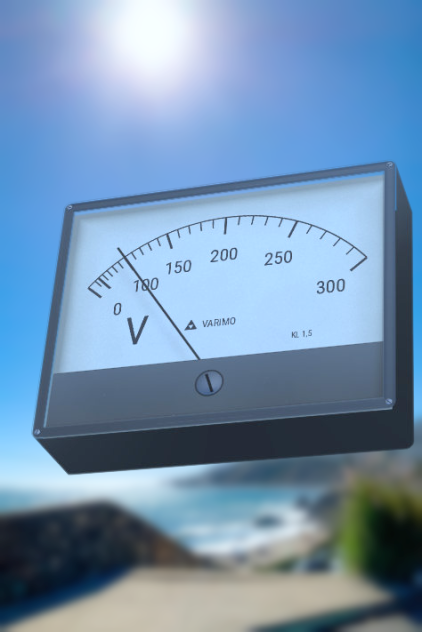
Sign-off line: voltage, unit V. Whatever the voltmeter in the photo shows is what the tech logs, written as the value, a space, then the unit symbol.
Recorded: 100 V
